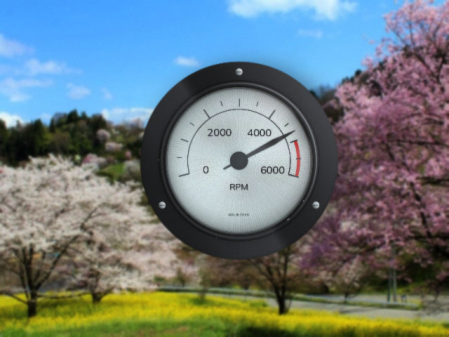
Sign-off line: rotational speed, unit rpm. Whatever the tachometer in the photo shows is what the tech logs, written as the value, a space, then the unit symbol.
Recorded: 4750 rpm
